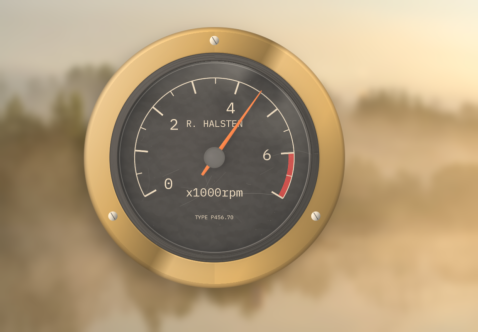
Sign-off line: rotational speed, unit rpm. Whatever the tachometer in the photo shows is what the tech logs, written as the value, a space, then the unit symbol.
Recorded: 4500 rpm
